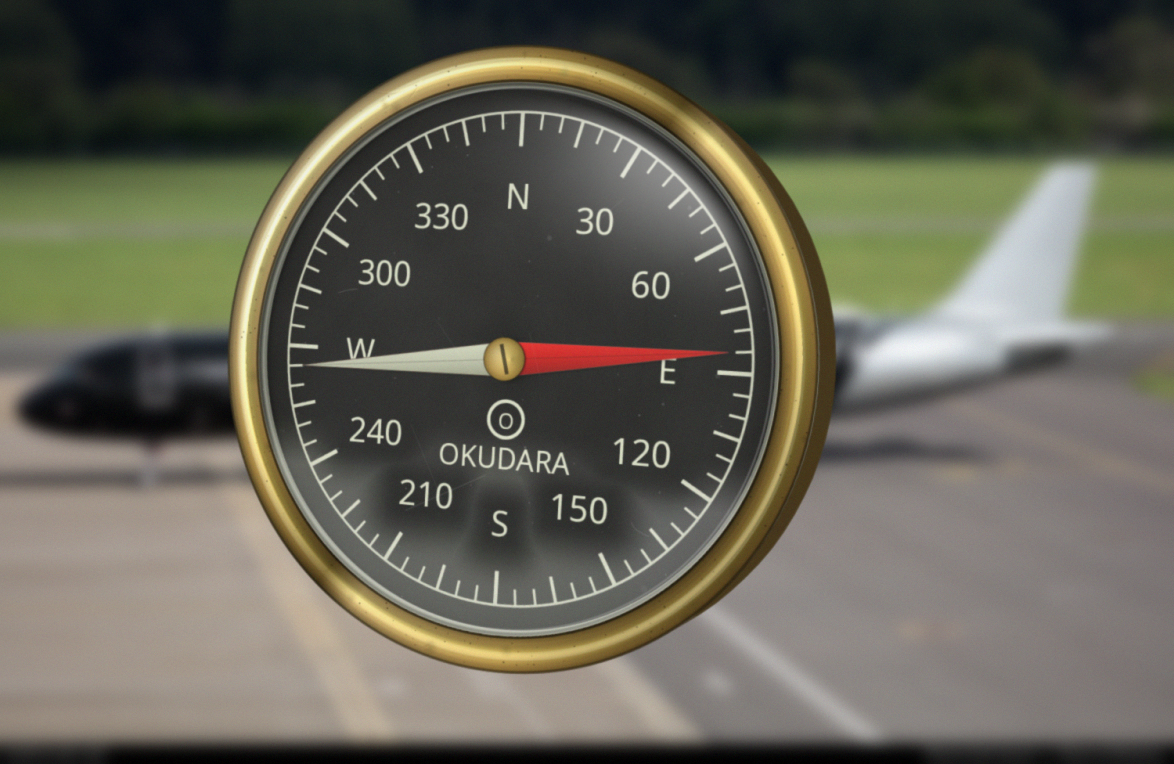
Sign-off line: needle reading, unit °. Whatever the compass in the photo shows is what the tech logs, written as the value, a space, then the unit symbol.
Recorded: 85 °
